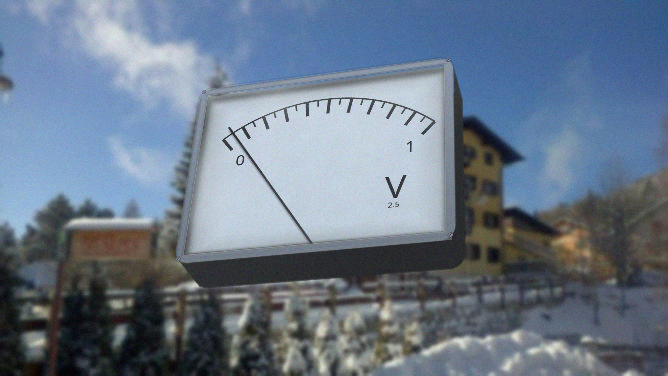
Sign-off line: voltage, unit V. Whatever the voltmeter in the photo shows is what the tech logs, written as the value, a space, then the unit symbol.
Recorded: 0.05 V
